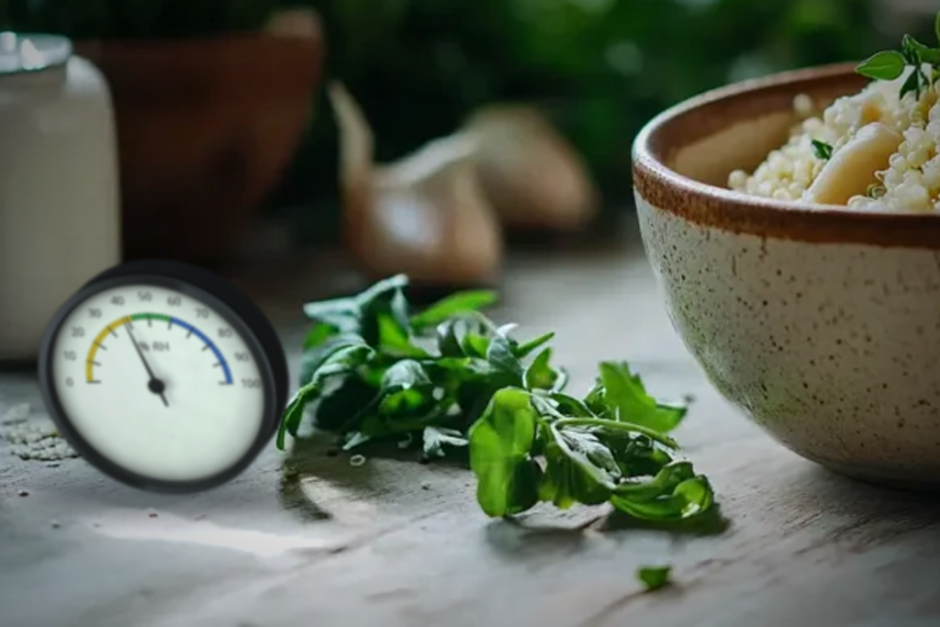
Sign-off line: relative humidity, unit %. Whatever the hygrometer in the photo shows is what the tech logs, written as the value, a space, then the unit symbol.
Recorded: 40 %
